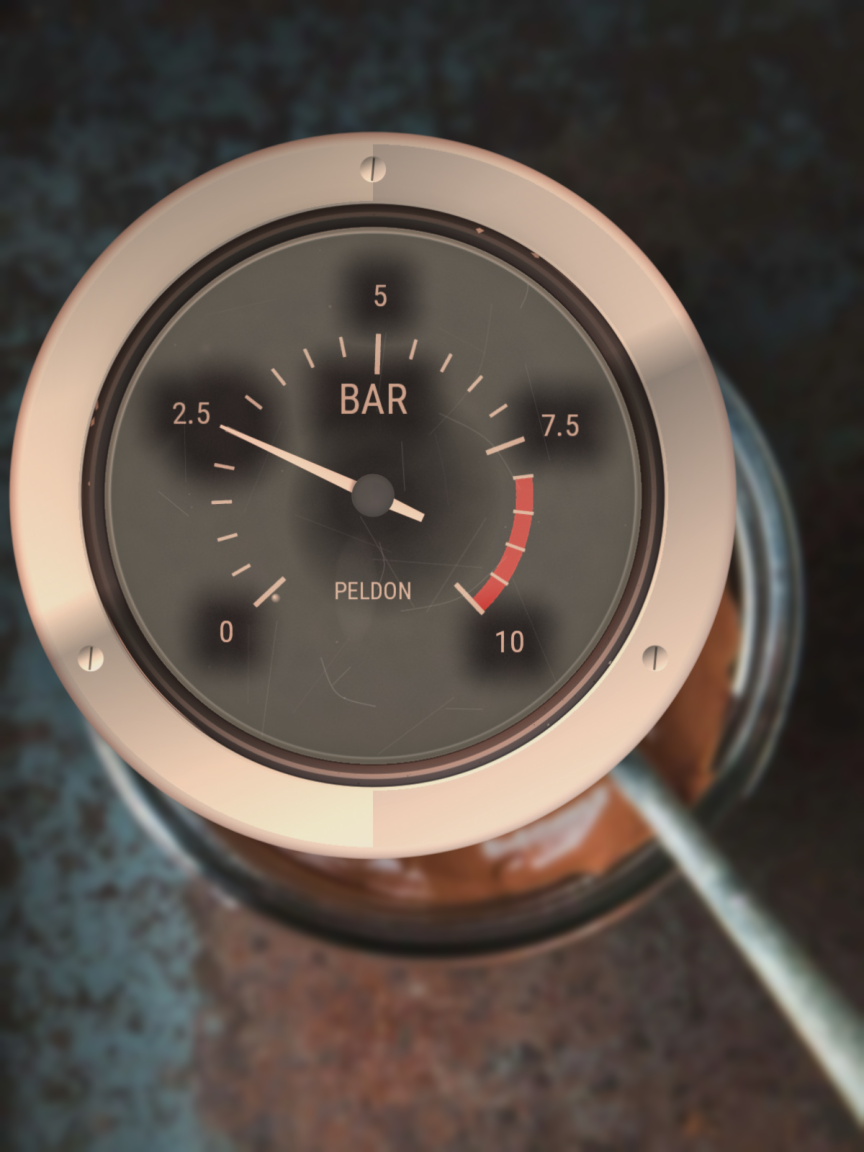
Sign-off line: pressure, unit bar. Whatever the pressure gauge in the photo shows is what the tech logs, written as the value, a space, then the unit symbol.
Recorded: 2.5 bar
